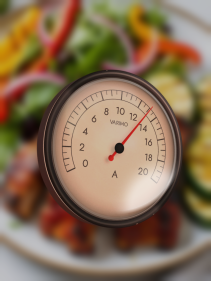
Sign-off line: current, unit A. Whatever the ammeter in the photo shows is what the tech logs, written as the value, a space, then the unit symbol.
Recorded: 13 A
